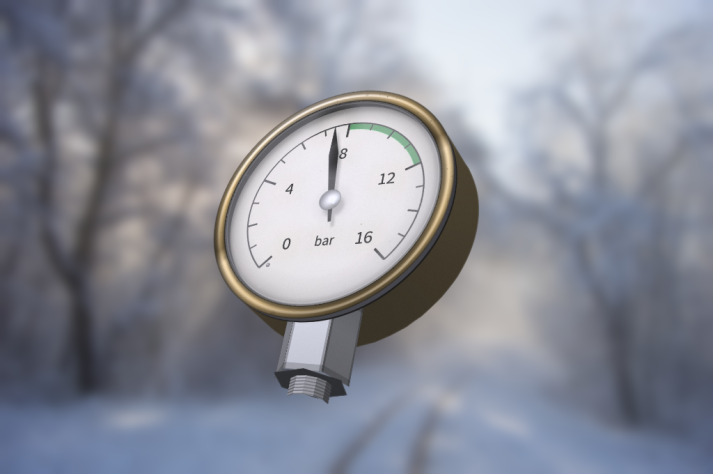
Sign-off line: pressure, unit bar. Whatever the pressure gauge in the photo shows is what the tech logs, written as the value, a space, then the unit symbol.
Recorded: 7.5 bar
